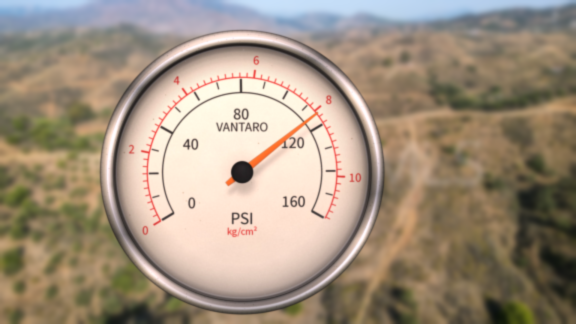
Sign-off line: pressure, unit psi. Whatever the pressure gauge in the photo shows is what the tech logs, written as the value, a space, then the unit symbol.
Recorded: 115 psi
